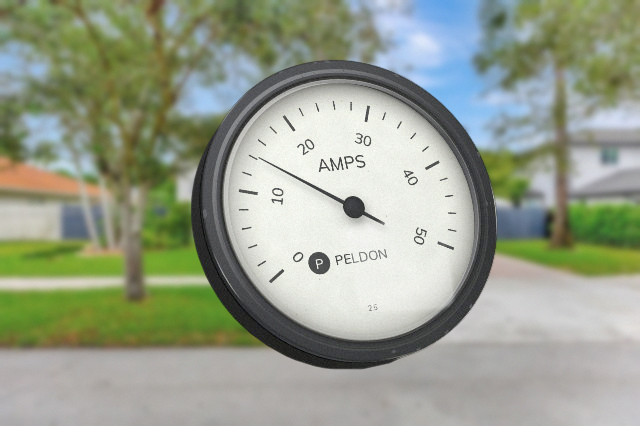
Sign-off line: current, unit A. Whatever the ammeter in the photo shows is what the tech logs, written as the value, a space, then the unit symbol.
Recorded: 14 A
